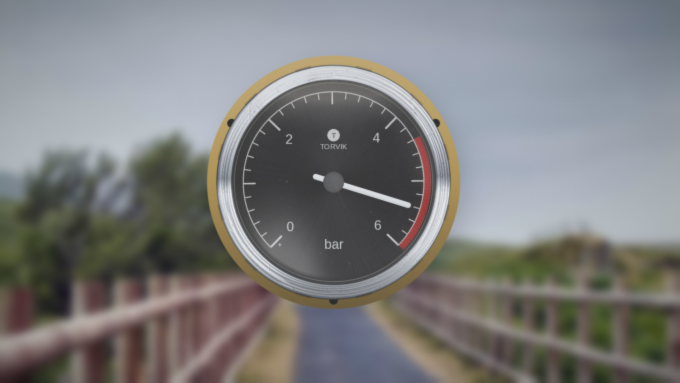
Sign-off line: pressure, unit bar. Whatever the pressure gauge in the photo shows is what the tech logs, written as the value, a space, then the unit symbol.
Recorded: 5.4 bar
